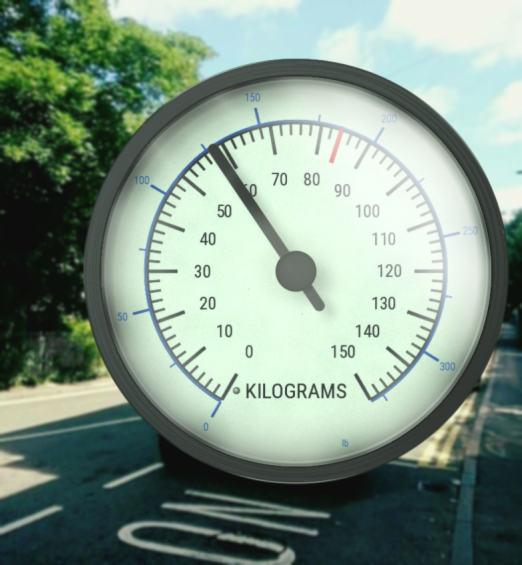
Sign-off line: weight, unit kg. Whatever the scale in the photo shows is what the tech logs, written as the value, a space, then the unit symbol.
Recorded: 58 kg
